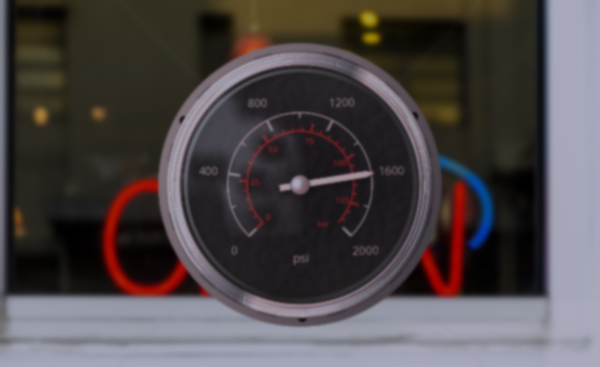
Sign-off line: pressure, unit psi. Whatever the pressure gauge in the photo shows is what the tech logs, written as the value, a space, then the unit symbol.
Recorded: 1600 psi
